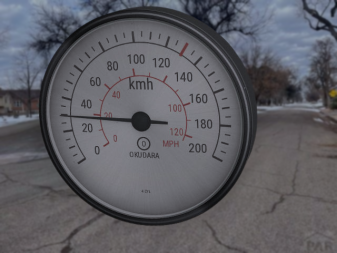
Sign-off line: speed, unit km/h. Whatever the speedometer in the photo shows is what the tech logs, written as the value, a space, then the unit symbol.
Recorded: 30 km/h
